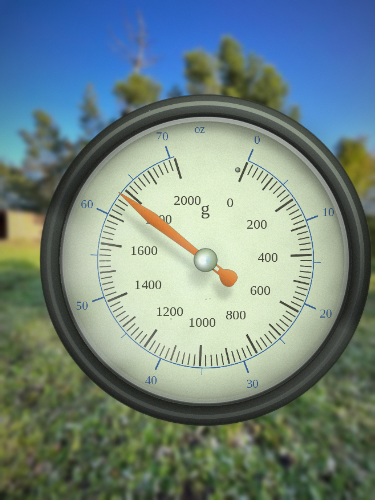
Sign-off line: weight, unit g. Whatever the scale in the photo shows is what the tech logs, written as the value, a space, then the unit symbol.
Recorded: 1780 g
